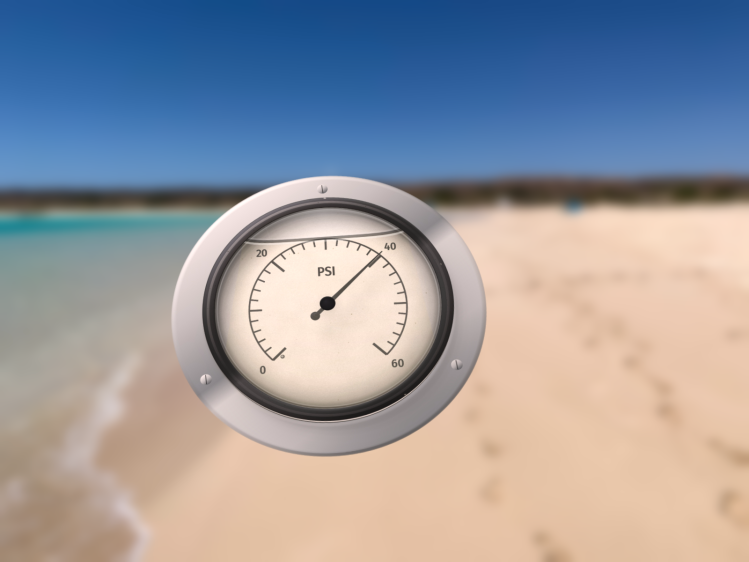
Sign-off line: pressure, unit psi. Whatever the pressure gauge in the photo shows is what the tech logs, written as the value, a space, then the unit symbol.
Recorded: 40 psi
